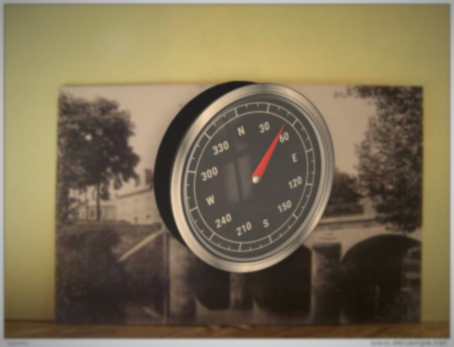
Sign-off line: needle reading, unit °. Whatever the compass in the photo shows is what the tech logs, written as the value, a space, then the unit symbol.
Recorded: 50 °
